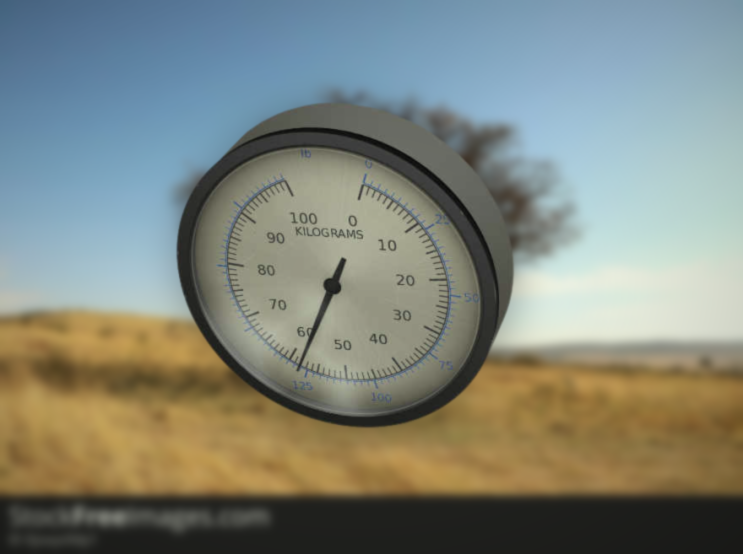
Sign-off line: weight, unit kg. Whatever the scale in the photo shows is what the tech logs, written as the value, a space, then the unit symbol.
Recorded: 58 kg
